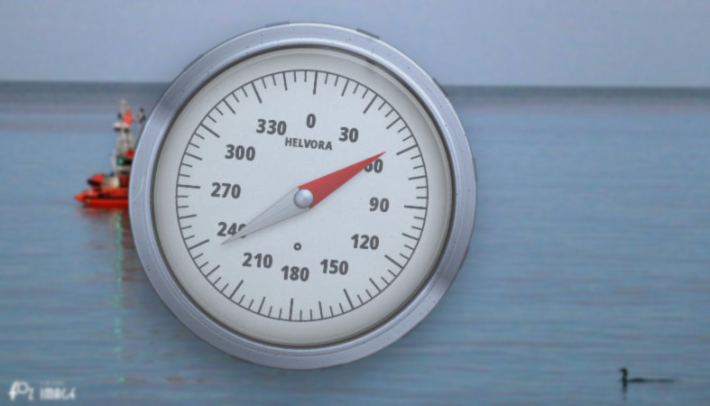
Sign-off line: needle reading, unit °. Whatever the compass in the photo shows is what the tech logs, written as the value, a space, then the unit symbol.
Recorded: 55 °
